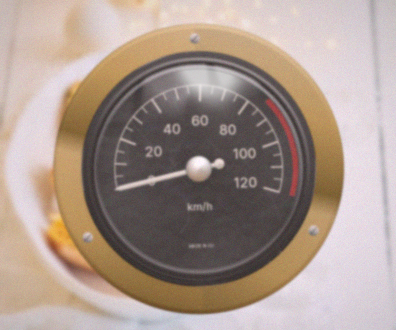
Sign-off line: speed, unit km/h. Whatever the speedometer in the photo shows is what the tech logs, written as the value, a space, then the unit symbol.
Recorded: 0 km/h
